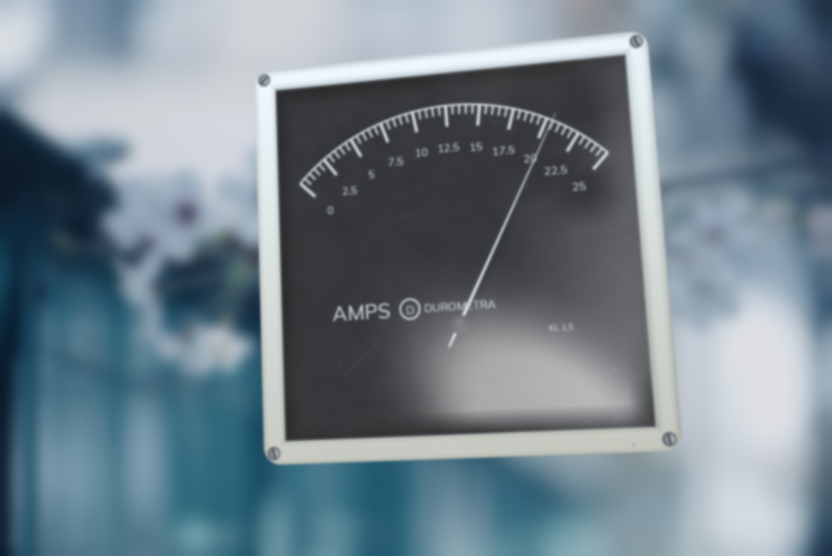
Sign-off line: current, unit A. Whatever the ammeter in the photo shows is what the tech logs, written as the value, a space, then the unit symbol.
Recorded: 20.5 A
